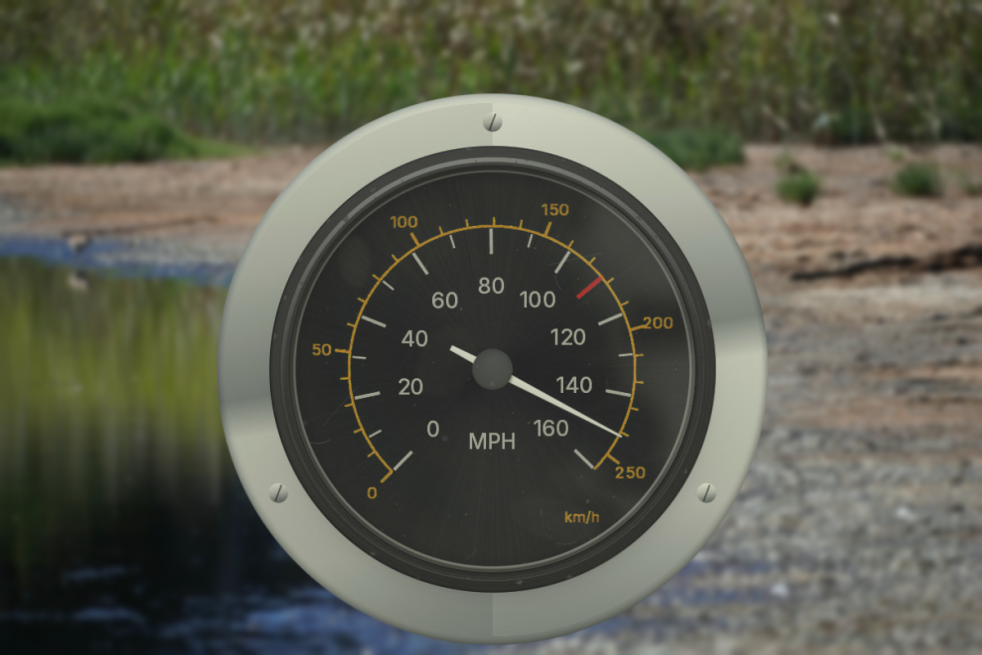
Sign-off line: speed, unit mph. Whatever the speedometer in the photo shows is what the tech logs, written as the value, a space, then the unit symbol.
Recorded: 150 mph
